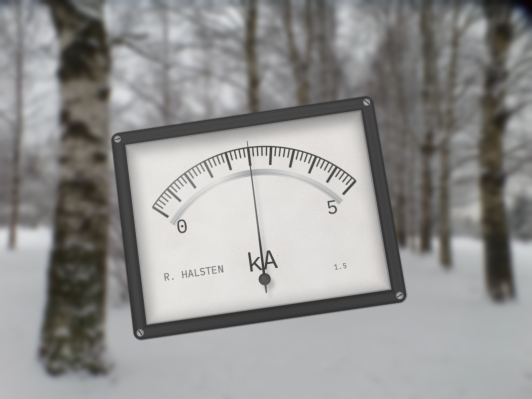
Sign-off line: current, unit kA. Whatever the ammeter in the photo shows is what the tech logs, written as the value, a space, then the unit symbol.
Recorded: 2.5 kA
